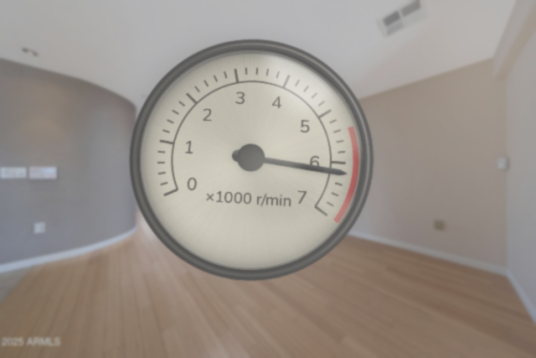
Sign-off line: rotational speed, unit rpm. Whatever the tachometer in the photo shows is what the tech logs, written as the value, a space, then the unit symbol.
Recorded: 6200 rpm
